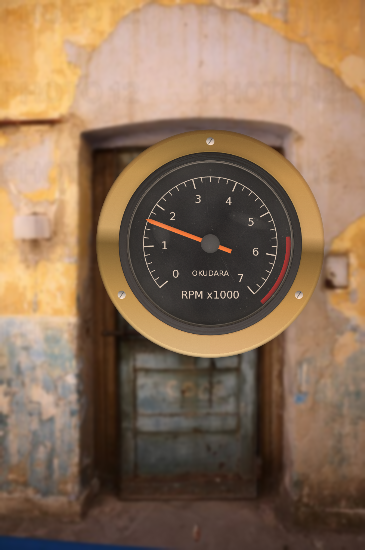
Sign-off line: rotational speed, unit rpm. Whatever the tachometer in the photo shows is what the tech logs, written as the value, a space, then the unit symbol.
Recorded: 1600 rpm
